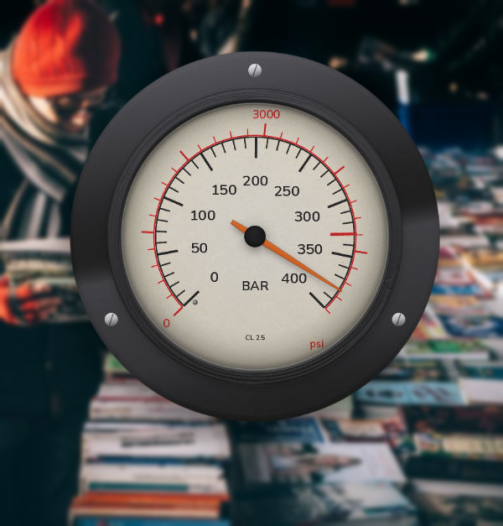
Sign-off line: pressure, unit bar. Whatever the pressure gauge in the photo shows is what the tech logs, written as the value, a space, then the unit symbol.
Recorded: 380 bar
